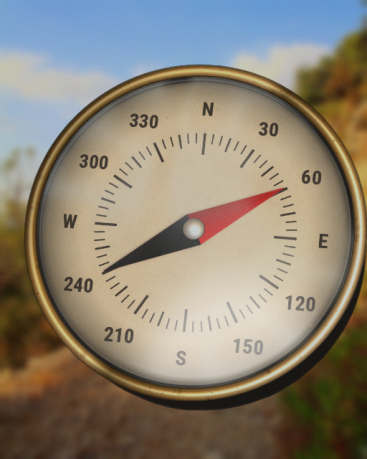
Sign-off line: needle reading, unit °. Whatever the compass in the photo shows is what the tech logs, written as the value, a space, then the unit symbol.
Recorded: 60 °
